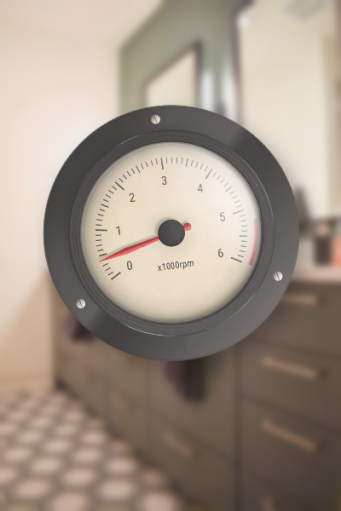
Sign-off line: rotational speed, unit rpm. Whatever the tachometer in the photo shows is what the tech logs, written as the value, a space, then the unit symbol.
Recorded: 400 rpm
